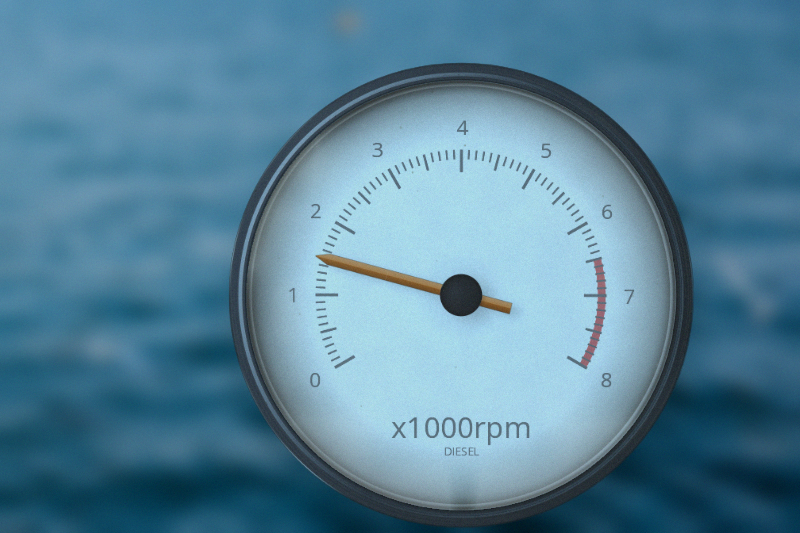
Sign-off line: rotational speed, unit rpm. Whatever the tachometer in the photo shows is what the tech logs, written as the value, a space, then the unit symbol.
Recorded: 1500 rpm
